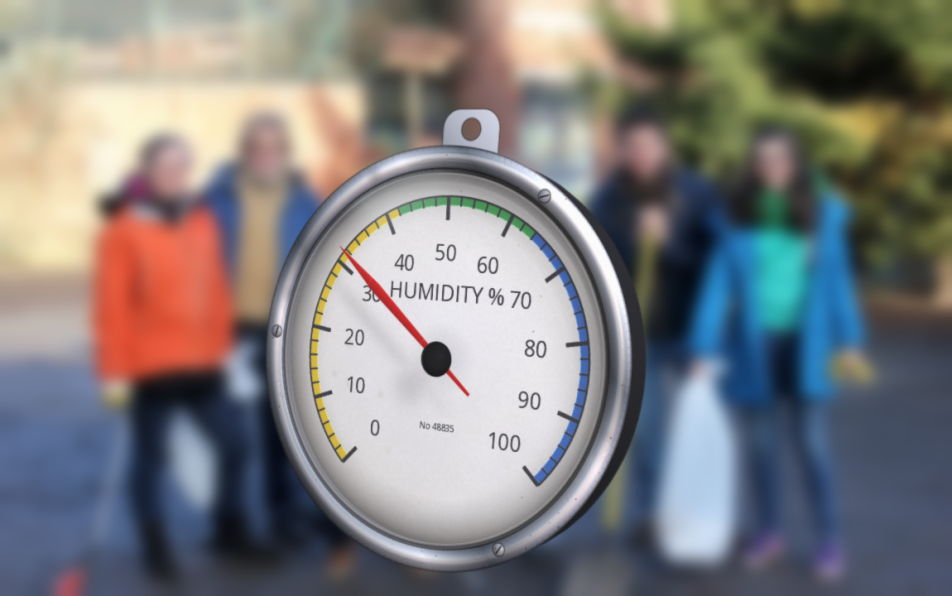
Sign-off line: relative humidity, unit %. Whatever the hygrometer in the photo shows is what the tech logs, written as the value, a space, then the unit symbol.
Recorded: 32 %
